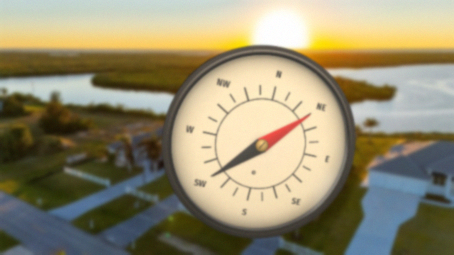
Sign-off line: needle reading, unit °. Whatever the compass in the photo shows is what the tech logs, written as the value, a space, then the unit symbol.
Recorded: 45 °
